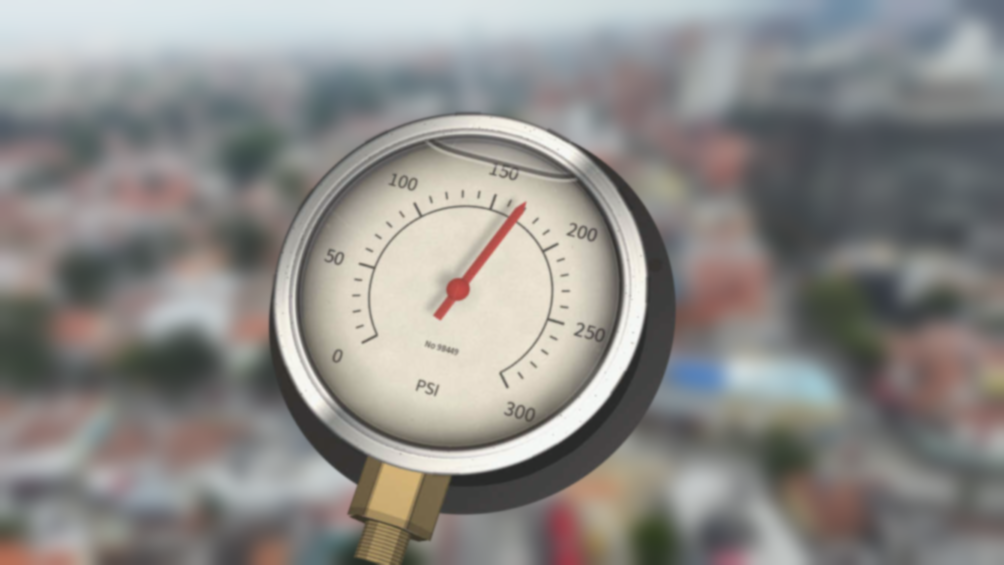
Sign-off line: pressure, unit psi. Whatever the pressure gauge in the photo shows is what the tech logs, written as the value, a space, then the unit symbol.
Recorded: 170 psi
